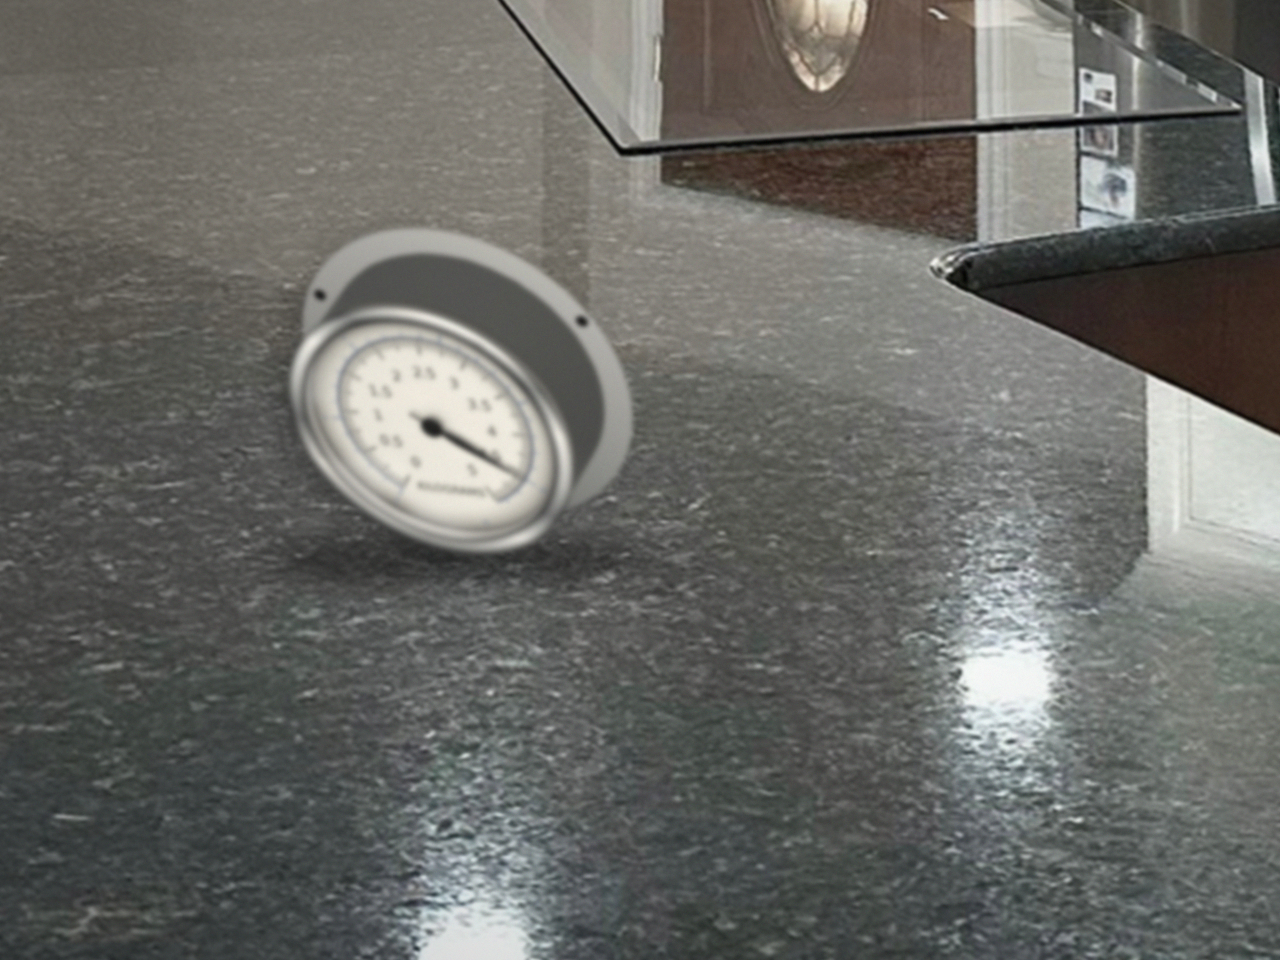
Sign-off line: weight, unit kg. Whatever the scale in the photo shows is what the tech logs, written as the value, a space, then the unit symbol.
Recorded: 4.5 kg
